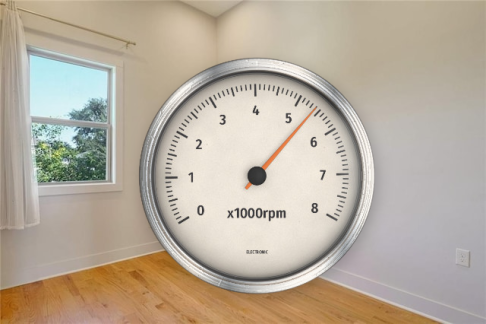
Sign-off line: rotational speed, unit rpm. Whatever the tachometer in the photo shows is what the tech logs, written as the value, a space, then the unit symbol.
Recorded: 5400 rpm
